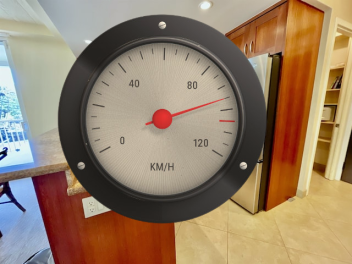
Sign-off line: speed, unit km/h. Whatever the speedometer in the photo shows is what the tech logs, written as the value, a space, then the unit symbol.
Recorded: 95 km/h
